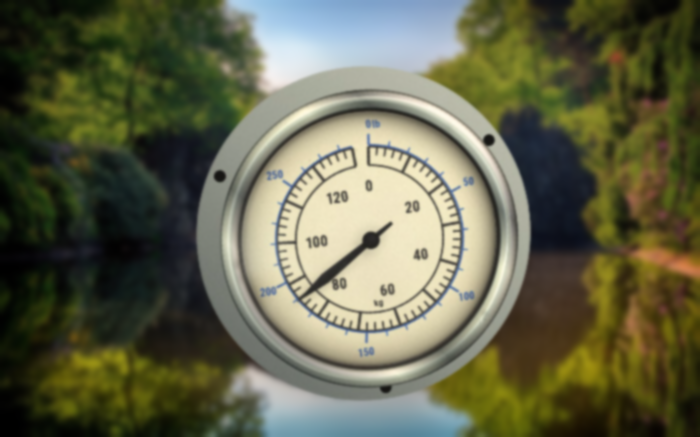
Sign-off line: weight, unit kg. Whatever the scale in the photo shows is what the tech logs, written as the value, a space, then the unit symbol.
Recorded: 86 kg
